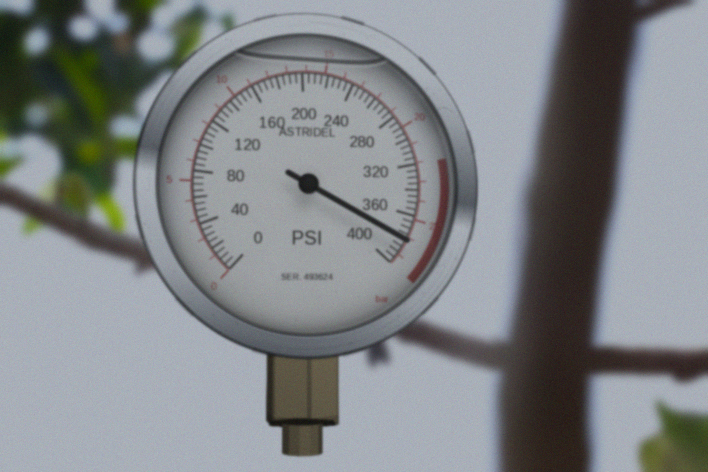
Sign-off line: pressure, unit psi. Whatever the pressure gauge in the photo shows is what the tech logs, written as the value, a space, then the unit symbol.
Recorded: 380 psi
